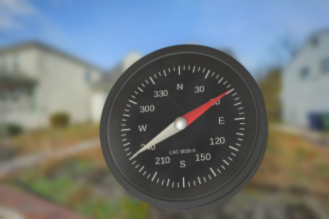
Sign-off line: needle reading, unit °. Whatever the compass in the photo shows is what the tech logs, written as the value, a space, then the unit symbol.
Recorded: 60 °
